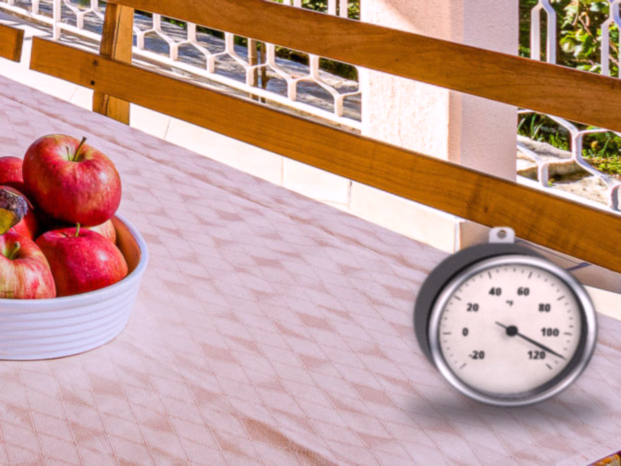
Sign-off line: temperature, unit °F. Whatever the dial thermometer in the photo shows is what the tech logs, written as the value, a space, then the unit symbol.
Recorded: 112 °F
